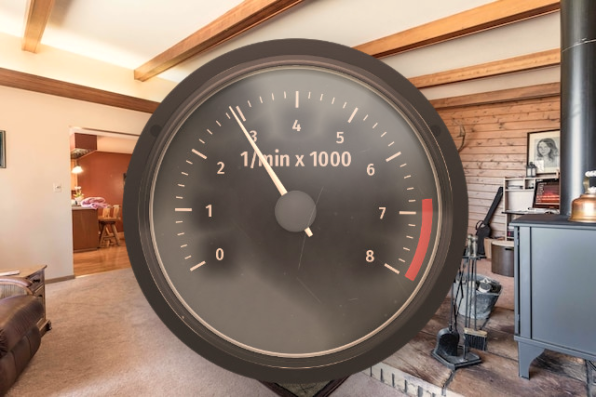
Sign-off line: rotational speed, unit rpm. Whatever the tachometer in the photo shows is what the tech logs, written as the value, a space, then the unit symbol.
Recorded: 2900 rpm
